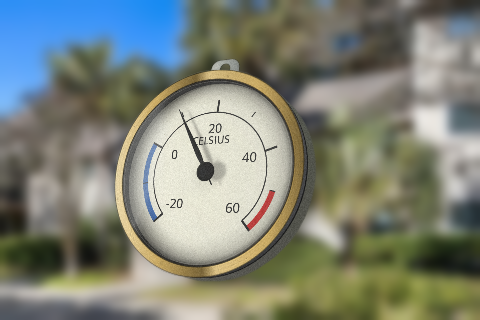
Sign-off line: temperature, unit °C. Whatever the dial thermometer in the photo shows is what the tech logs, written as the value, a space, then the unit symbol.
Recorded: 10 °C
